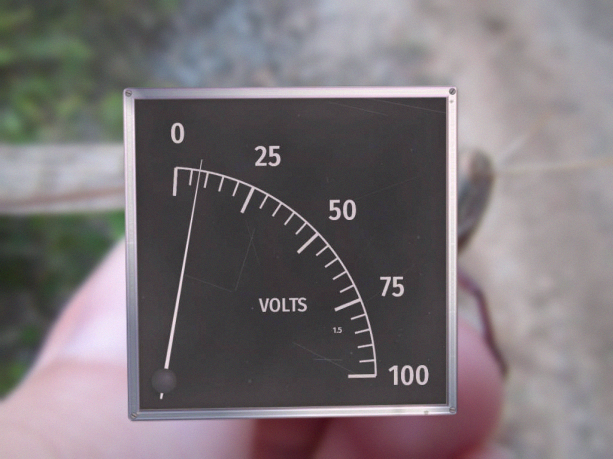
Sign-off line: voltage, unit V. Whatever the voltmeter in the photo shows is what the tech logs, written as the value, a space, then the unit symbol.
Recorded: 7.5 V
